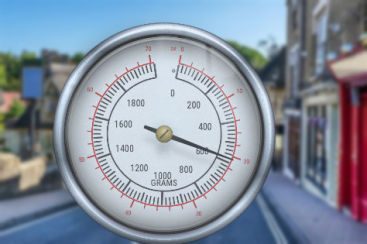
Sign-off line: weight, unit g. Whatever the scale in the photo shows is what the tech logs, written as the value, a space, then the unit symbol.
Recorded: 580 g
